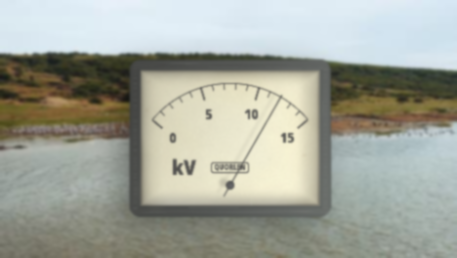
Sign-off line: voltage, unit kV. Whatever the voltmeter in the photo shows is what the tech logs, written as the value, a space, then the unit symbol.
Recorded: 12 kV
